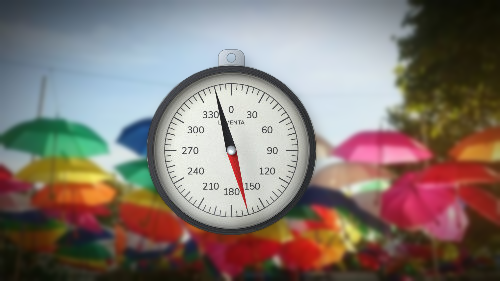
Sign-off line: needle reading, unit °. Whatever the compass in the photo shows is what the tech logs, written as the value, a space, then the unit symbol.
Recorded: 165 °
